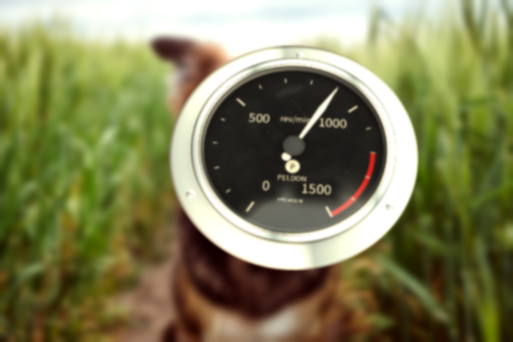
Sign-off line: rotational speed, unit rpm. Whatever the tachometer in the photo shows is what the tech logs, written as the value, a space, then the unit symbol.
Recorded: 900 rpm
